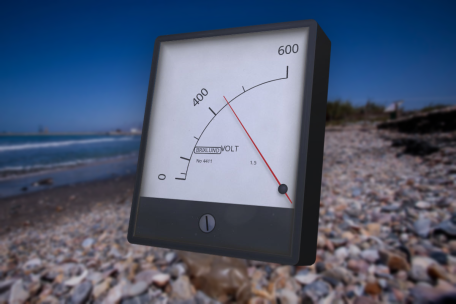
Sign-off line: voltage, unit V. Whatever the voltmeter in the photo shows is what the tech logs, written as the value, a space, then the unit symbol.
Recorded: 450 V
